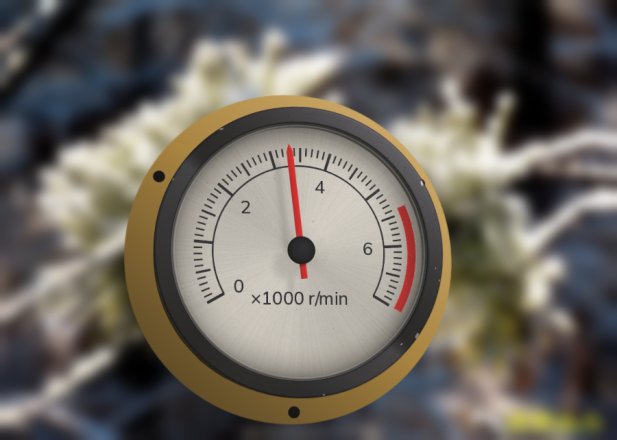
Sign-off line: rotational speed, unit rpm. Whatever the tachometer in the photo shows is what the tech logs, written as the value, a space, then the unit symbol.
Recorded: 3300 rpm
